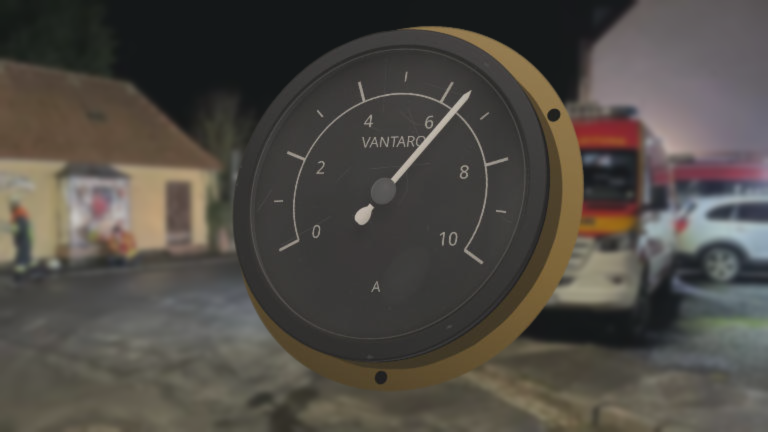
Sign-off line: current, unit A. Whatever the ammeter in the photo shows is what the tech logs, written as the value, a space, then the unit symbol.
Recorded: 6.5 A
